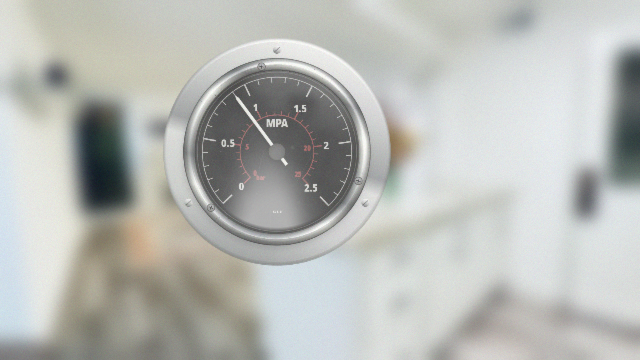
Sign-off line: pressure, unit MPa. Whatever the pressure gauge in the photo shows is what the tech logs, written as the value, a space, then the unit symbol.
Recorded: 0.9 MPa
